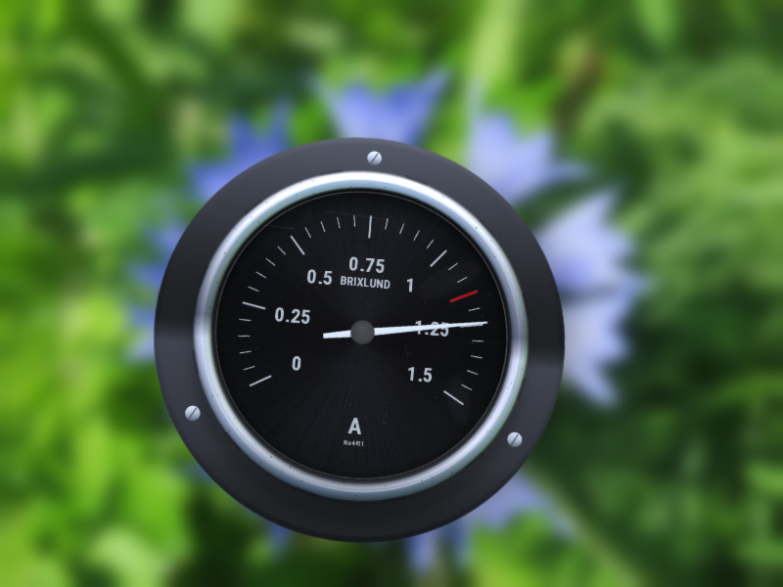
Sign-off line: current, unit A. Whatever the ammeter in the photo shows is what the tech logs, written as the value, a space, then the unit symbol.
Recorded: 1.25 A
